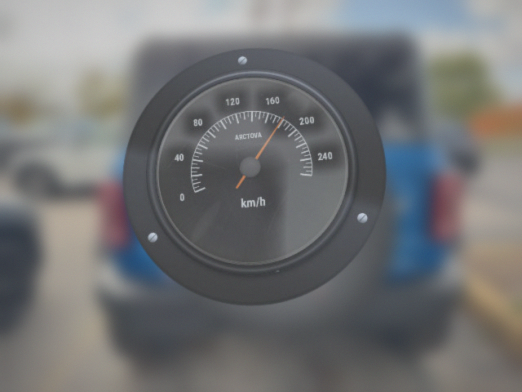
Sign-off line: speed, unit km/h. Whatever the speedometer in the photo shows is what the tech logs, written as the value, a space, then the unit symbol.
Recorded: 180 km/h
